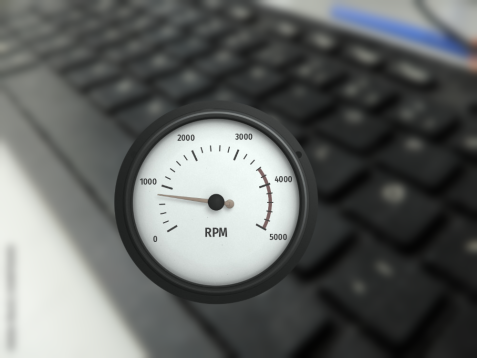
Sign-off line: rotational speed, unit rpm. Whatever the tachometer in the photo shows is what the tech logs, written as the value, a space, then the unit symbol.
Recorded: 800 rpm
